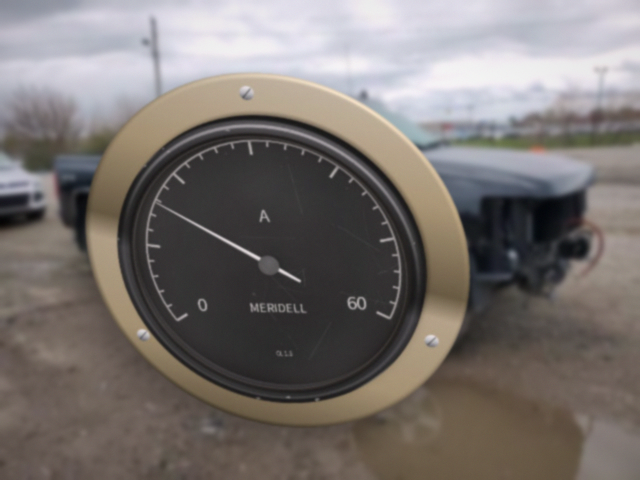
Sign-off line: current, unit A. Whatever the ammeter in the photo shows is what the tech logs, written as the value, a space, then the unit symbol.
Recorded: 16 A
